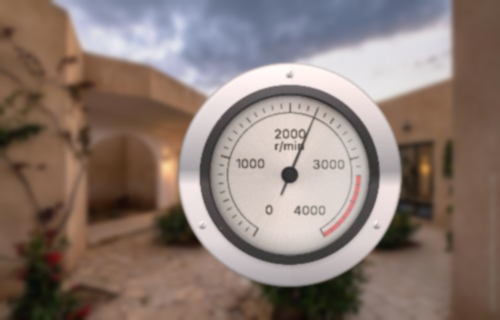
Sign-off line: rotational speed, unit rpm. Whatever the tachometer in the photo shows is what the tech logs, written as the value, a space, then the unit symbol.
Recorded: 2300 rpm
